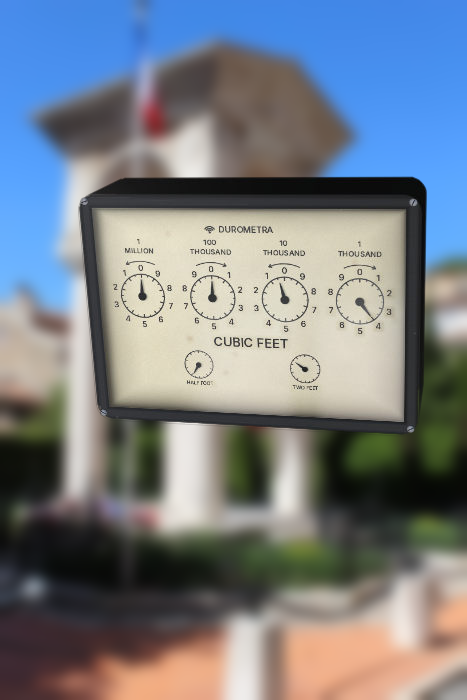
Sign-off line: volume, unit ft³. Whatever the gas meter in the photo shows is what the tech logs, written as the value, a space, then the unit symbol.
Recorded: 400 ft³
